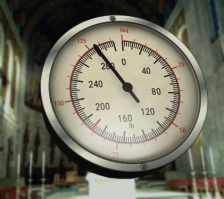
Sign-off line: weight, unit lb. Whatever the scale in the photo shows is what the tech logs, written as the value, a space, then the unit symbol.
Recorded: 280 lb
